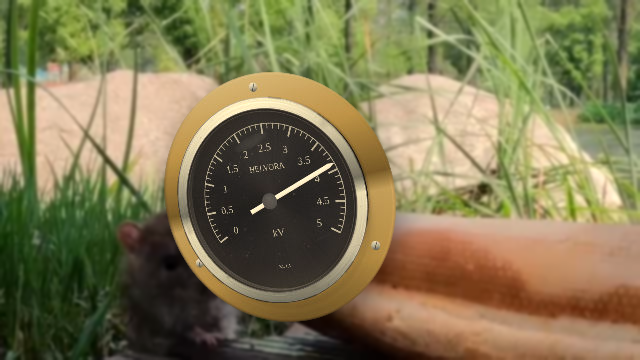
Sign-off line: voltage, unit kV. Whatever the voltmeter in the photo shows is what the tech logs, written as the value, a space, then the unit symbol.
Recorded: 3.9 kV
